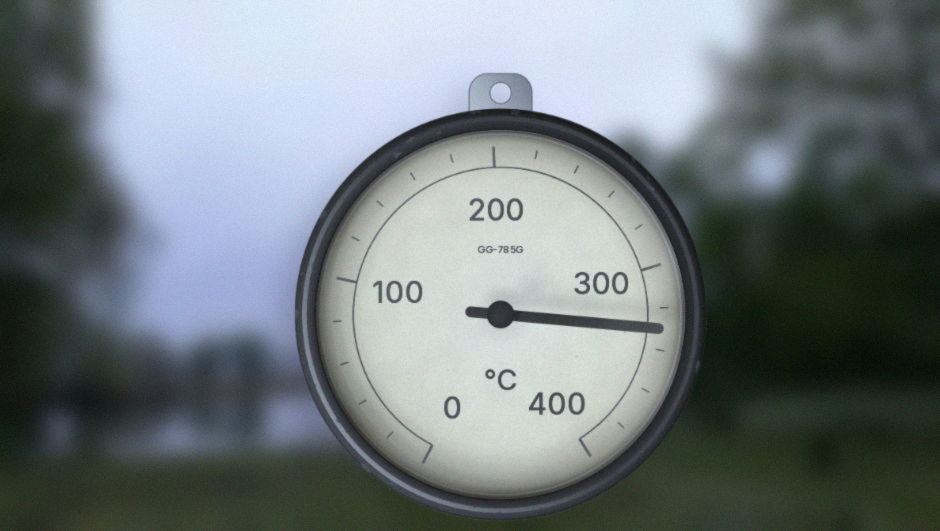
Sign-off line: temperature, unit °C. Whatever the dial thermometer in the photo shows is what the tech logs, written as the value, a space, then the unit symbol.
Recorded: 330 °C
